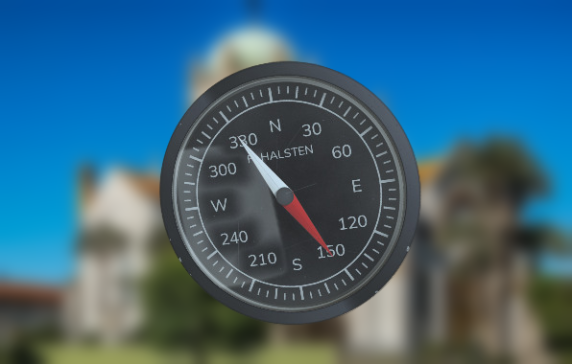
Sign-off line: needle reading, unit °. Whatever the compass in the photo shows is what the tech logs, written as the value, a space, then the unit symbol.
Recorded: 150 °
